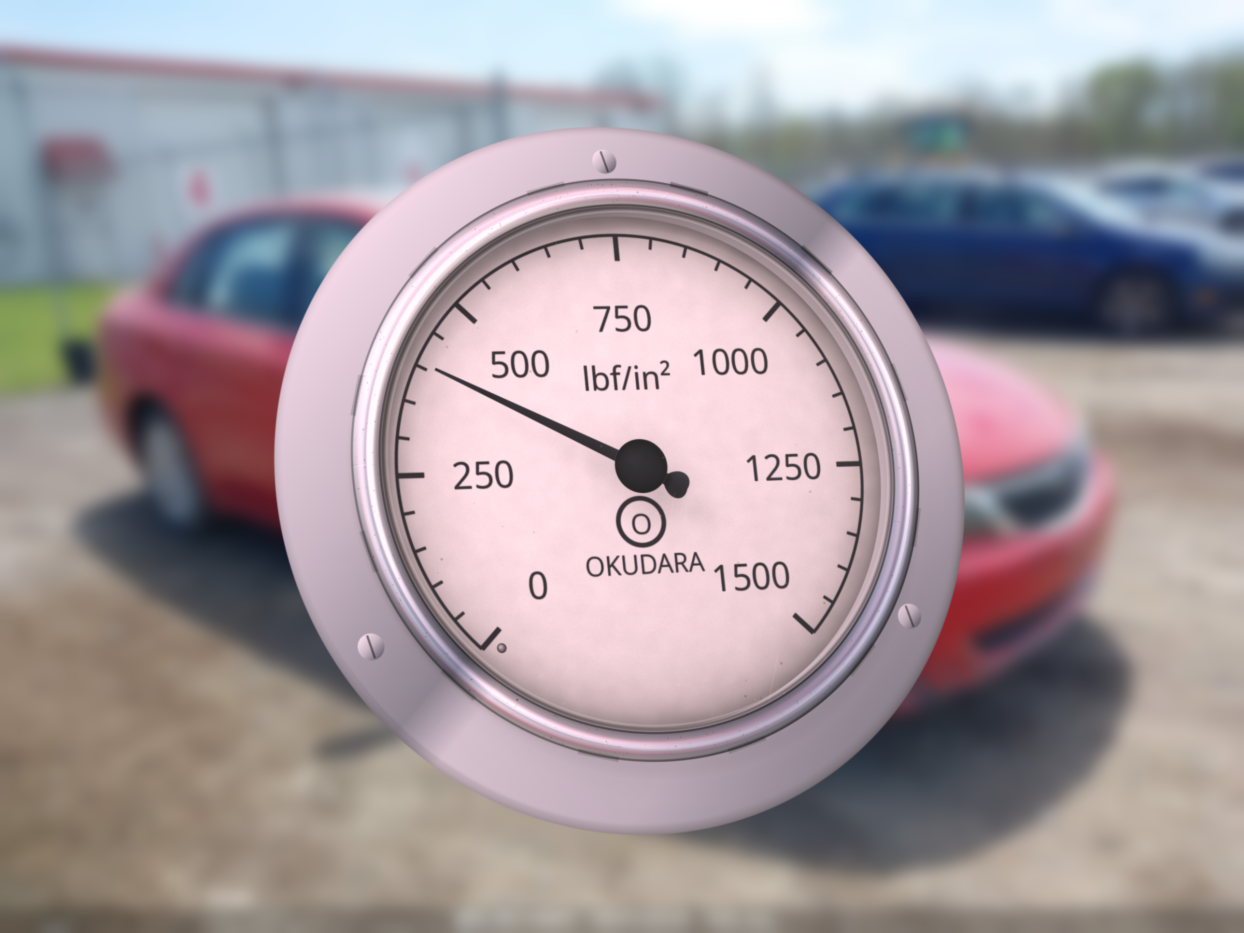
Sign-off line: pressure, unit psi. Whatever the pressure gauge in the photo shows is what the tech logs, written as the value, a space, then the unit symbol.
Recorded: 400 psi
